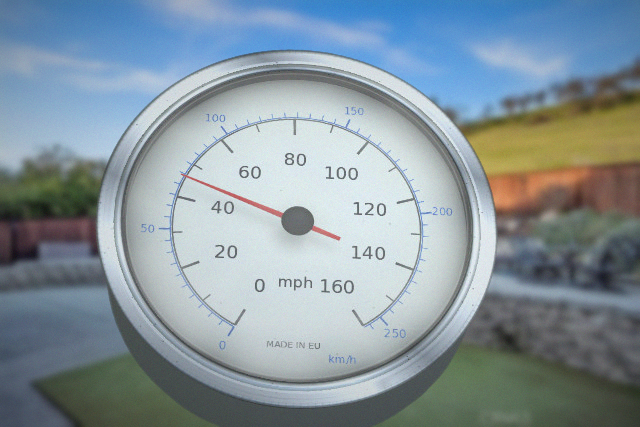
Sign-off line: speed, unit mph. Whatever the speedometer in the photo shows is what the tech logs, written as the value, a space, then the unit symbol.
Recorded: 45 mph
